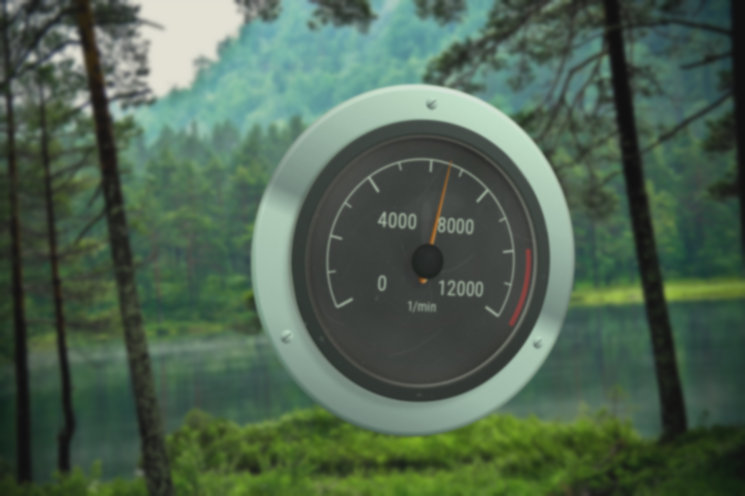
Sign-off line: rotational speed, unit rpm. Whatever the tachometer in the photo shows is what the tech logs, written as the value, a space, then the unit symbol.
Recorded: 6500 rpm
